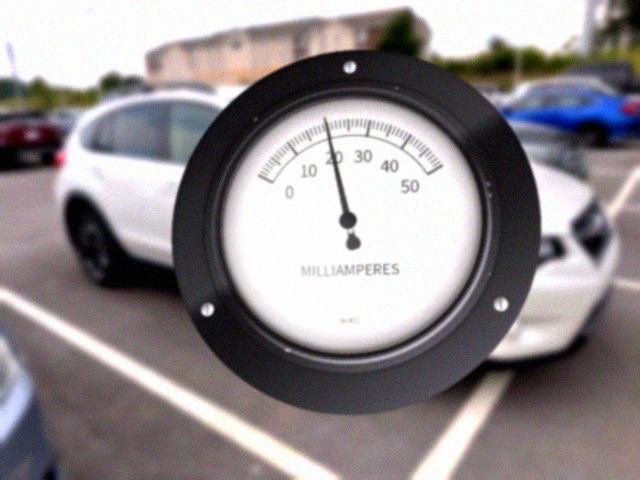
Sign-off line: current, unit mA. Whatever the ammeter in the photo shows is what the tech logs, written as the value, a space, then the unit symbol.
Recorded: 20 mA
